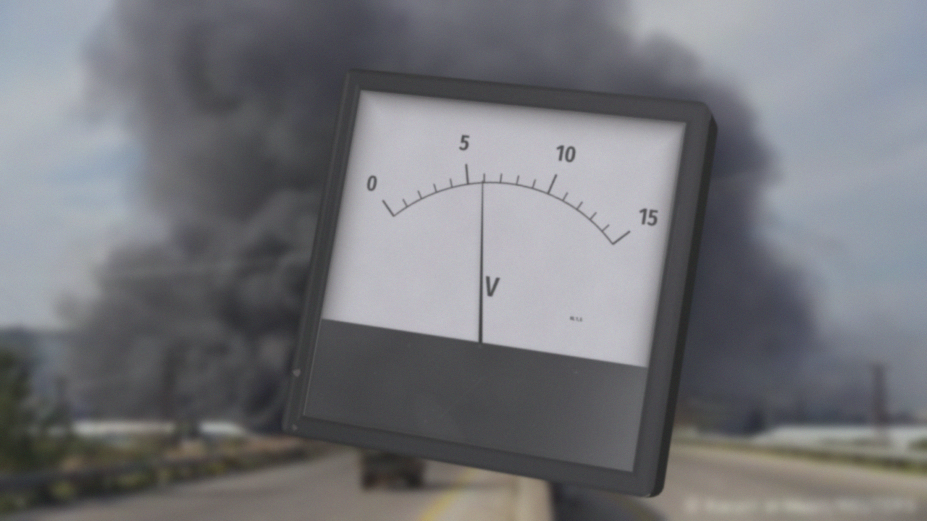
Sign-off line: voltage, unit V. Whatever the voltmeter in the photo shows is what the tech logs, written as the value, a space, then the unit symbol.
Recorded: 6 V
